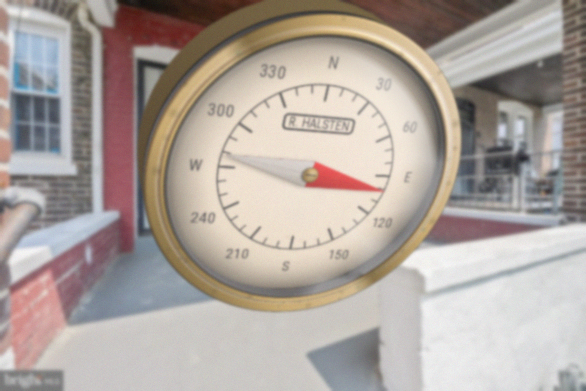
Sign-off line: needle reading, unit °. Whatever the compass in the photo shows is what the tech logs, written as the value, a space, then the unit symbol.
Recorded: 100 °
